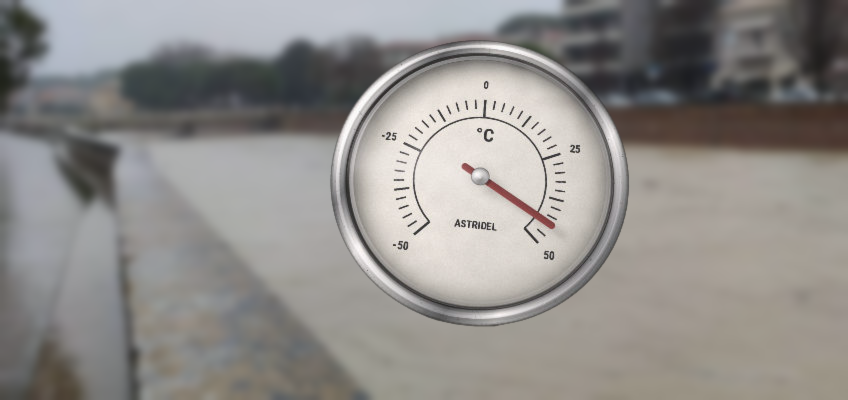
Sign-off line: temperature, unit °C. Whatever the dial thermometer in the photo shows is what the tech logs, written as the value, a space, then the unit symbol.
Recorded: 45 °C
